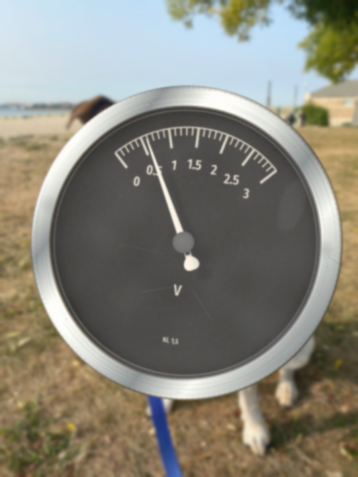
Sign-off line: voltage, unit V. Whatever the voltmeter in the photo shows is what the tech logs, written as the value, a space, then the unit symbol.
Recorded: 0.6 V
